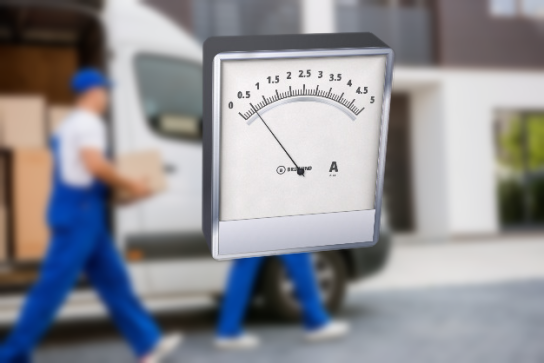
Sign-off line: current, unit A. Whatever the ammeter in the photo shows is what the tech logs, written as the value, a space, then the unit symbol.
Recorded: 0.5 A
